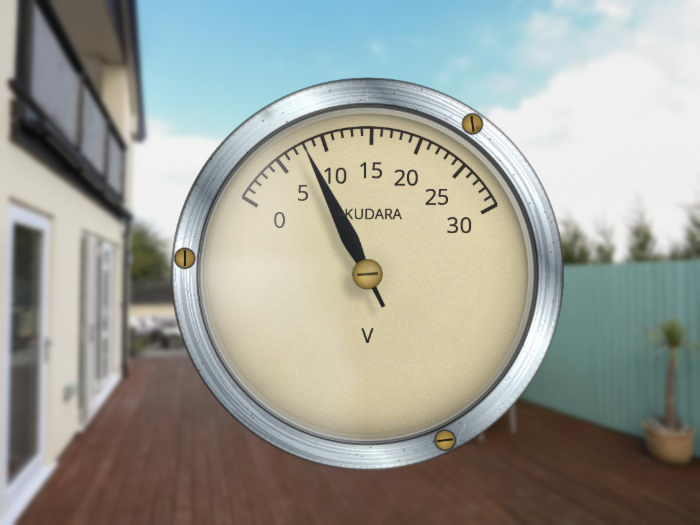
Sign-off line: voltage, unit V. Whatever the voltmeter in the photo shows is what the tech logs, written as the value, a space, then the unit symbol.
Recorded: 8 V
